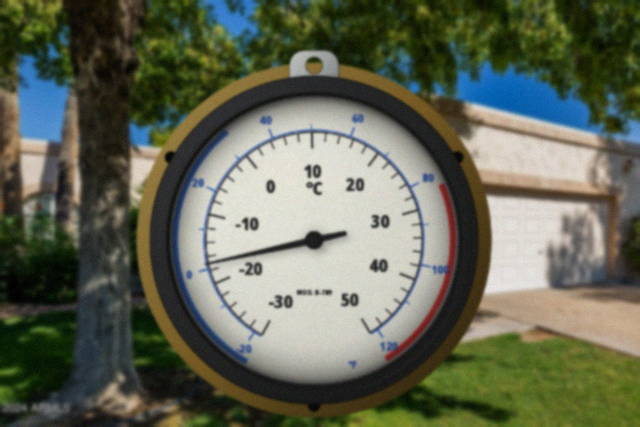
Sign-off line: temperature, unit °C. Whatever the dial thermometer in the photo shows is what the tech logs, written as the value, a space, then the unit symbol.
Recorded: -17 °C
